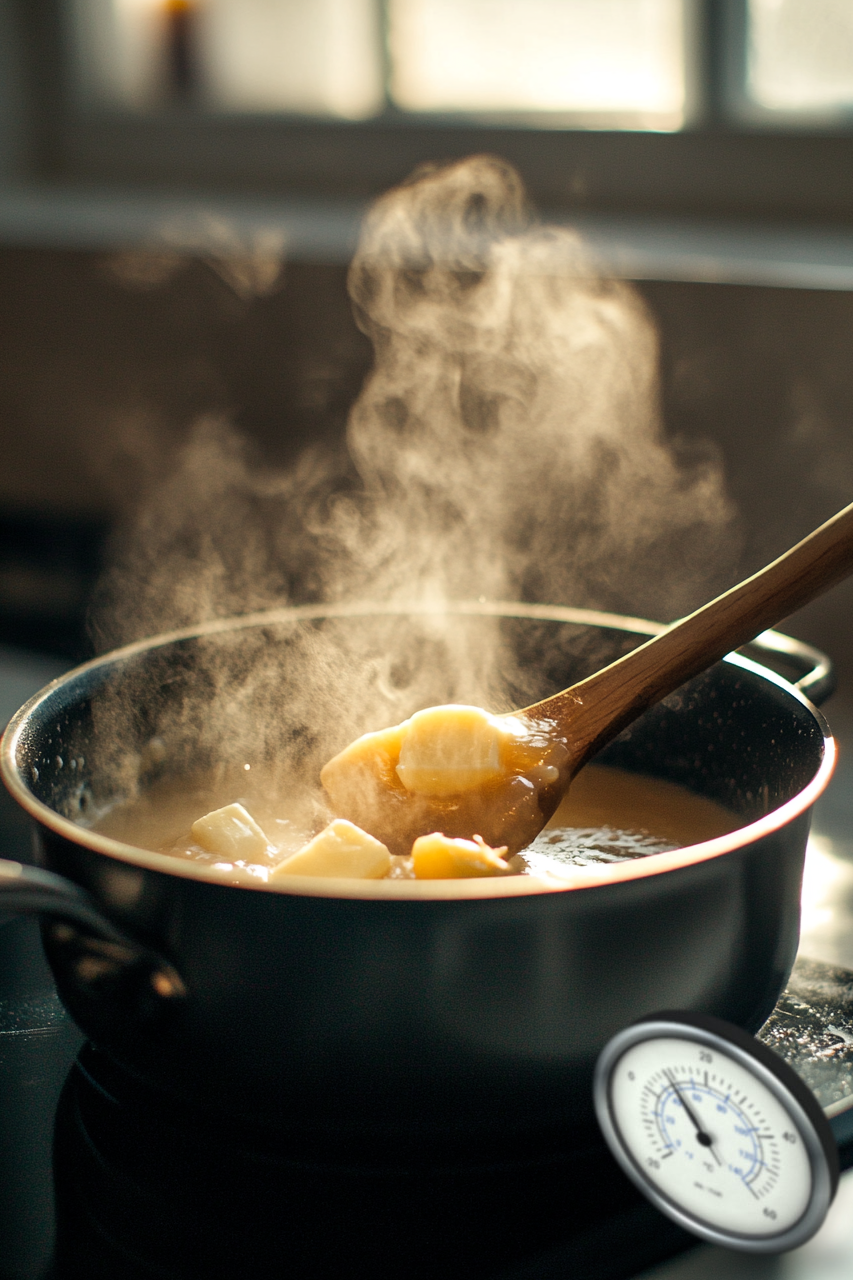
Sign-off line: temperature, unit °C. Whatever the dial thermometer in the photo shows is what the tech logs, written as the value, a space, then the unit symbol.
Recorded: 10 °C
